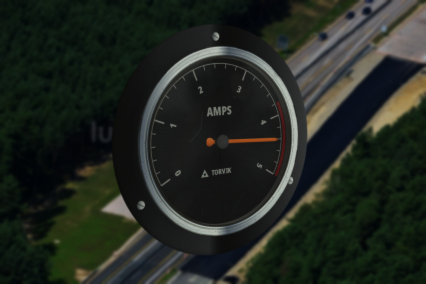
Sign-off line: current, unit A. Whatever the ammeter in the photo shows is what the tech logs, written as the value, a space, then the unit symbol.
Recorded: 4.4 A
